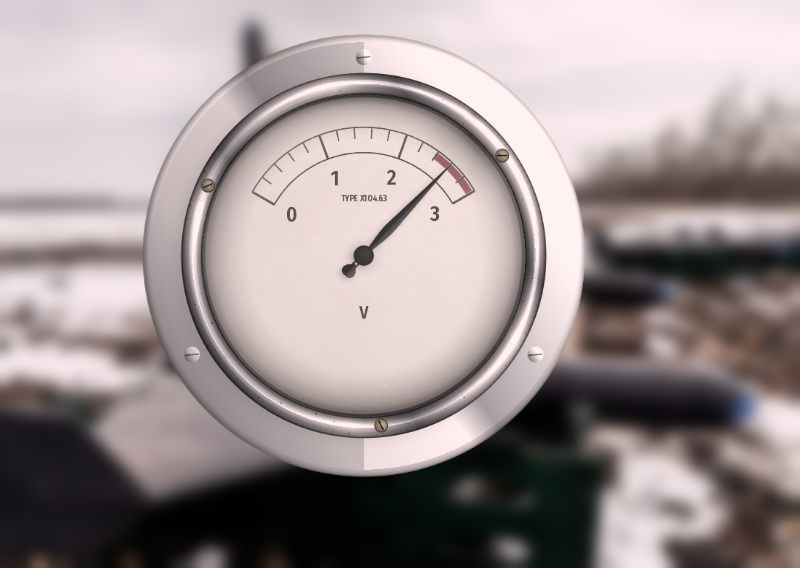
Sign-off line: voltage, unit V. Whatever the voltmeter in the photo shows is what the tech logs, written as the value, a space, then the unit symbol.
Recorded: 2.6 V
